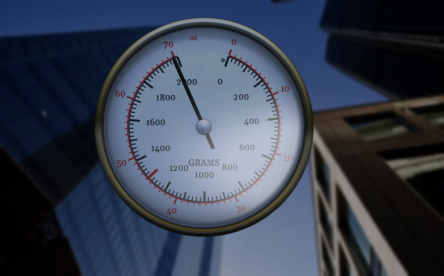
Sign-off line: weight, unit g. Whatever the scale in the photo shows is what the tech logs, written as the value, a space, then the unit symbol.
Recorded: 1980 g
